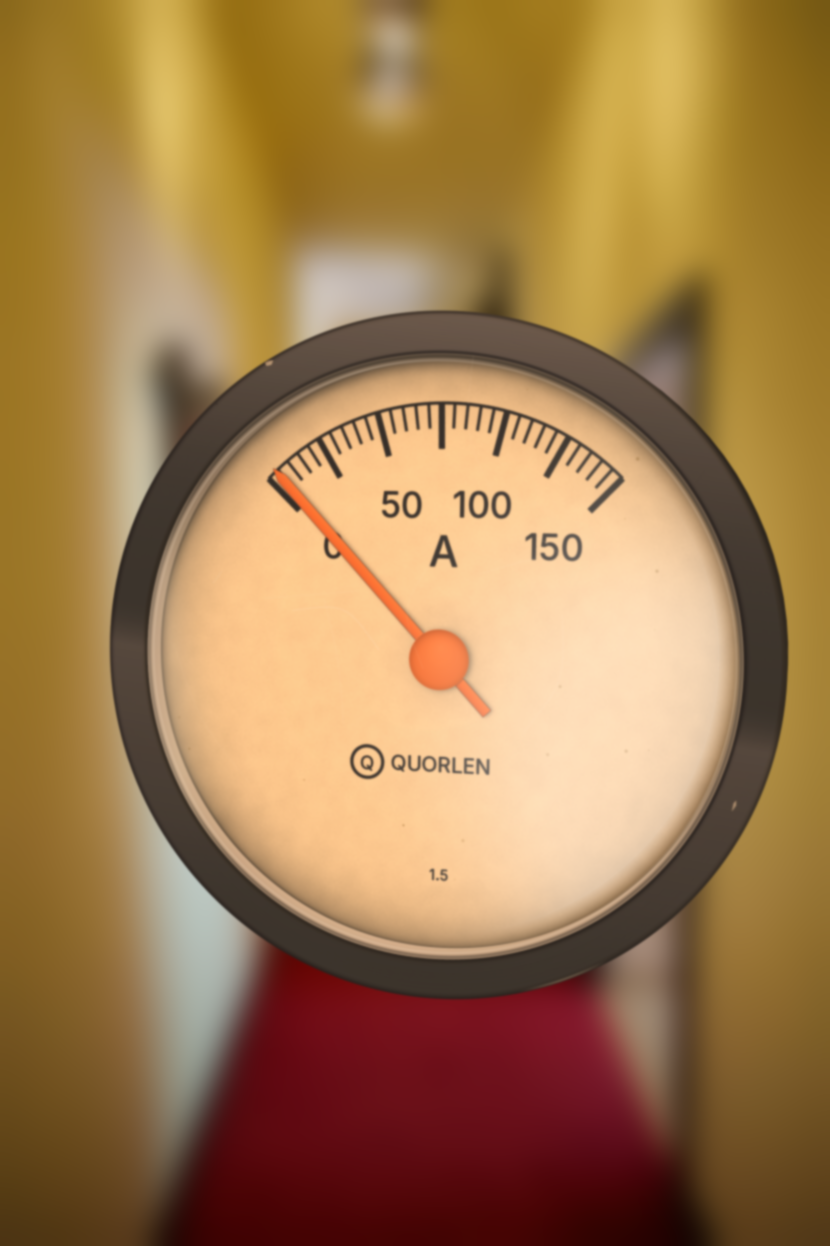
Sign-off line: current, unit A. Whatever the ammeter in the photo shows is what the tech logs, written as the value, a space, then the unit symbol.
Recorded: 5 A
